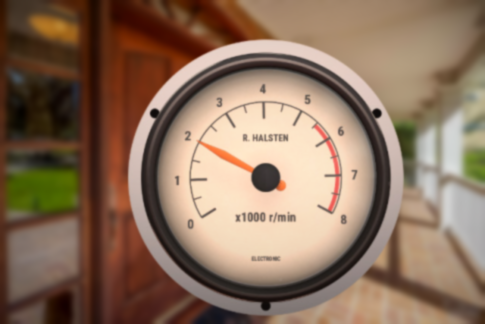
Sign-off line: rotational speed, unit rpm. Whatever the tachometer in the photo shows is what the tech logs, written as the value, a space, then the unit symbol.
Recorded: 2000 rpm
